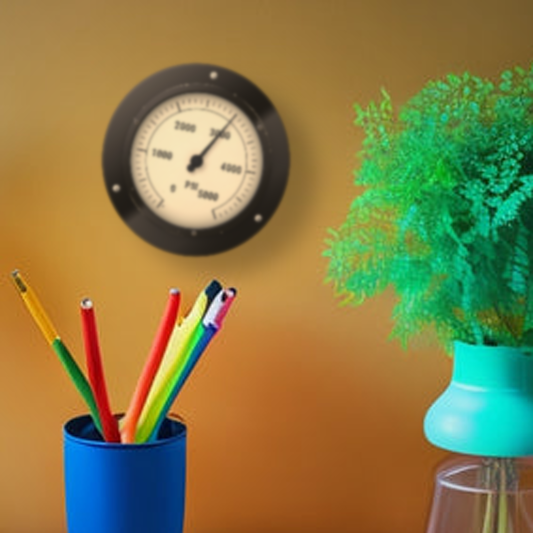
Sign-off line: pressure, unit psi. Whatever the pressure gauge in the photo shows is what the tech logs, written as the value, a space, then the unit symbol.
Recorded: 3000 psi
